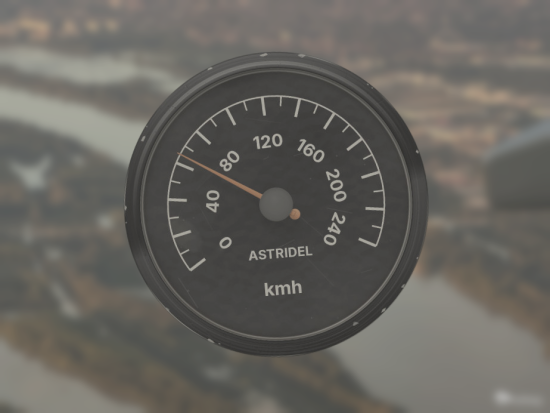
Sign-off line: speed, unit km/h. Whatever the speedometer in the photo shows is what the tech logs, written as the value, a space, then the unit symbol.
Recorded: 65 km/h
